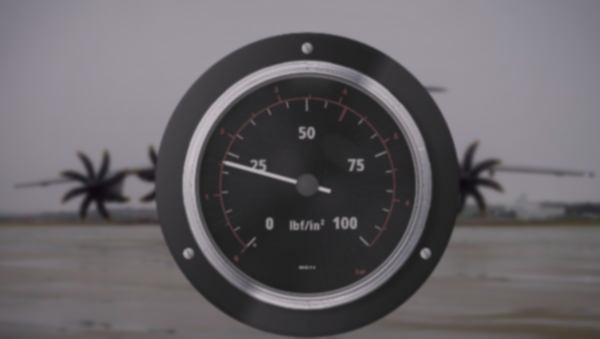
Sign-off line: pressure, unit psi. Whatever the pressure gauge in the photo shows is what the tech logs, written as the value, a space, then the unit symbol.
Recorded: 22.5 psi
